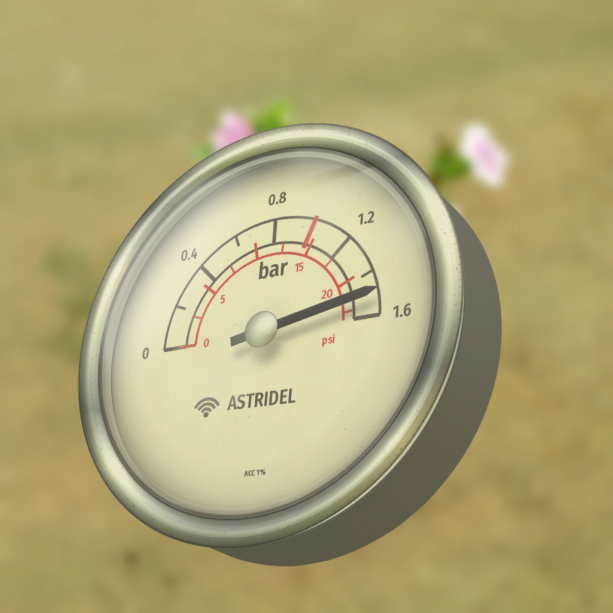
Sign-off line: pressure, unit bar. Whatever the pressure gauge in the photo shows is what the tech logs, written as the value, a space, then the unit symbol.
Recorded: 1.5 bar
